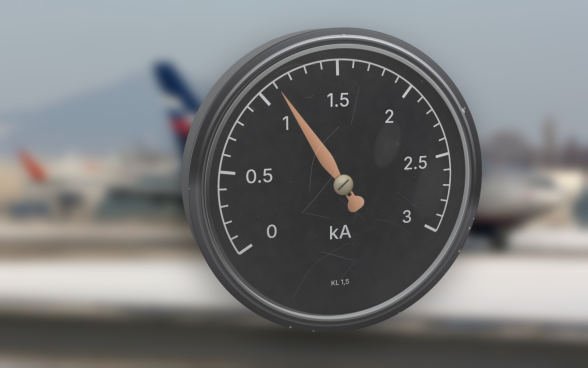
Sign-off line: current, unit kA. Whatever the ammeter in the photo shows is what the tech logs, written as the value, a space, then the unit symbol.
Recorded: 1.1 kA
